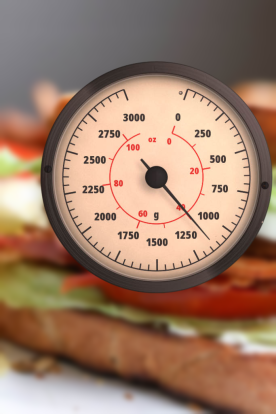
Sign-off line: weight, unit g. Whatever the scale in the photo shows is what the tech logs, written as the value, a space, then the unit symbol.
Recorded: 1125 g
